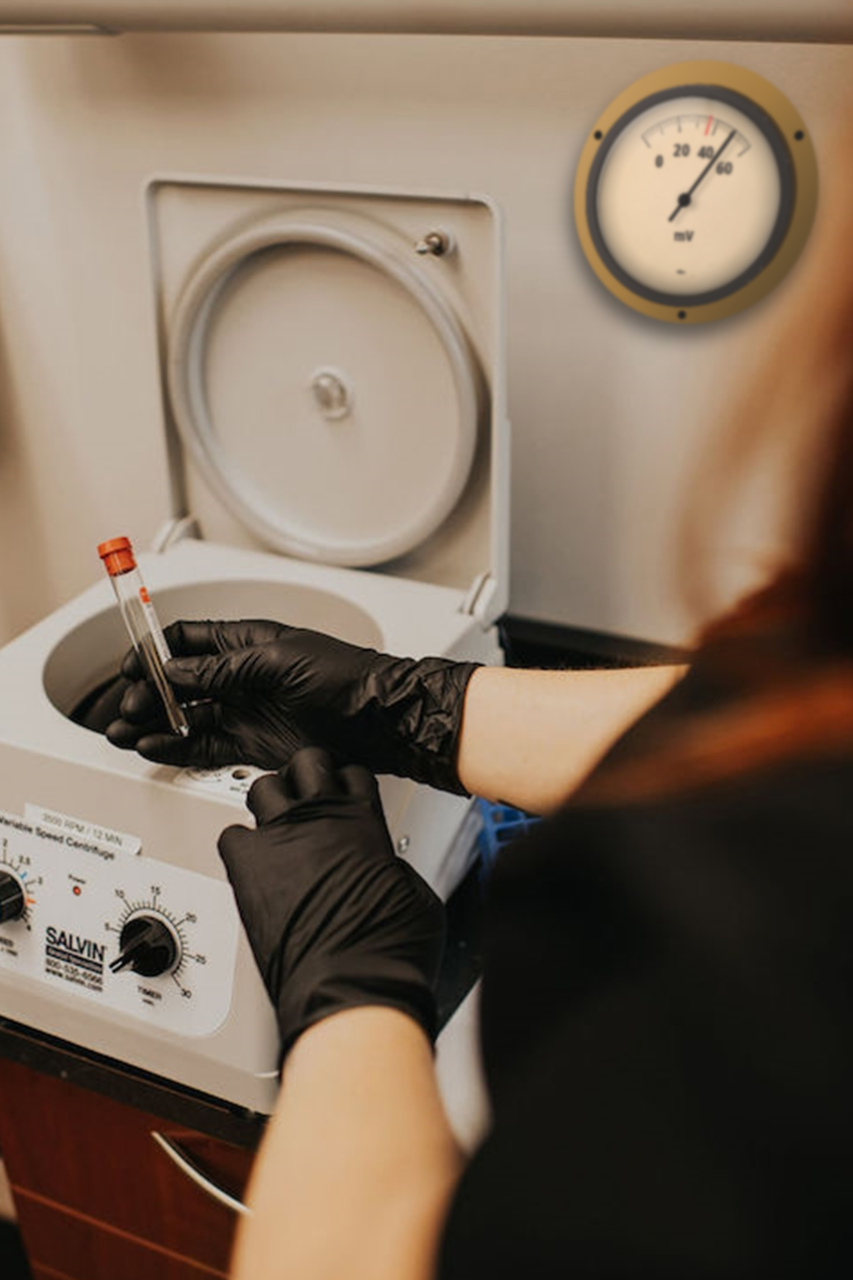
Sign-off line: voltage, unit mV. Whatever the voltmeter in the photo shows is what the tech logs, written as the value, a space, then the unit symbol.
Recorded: 50 mV
